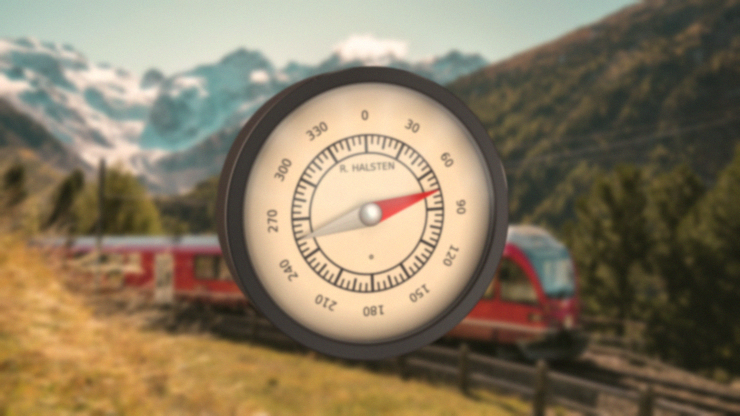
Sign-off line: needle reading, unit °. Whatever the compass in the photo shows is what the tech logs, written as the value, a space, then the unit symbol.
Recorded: 75 °
